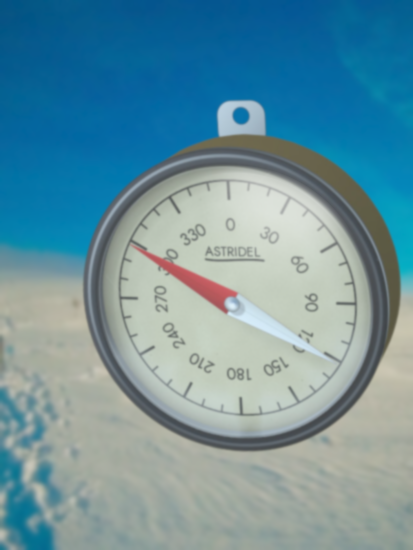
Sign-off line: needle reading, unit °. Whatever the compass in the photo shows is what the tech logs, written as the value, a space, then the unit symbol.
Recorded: 300 °
